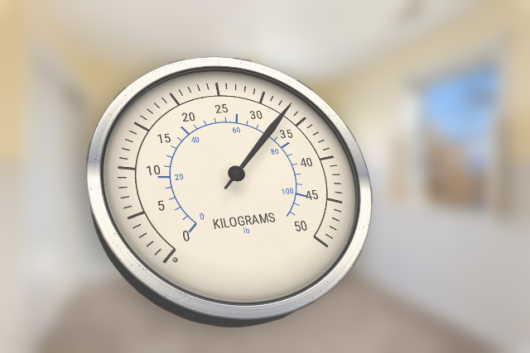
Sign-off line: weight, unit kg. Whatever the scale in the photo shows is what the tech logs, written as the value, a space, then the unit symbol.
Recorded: 33 kg
